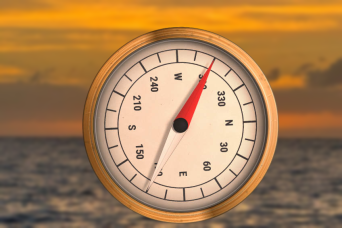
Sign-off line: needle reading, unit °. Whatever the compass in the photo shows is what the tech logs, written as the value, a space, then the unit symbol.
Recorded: 300 °
